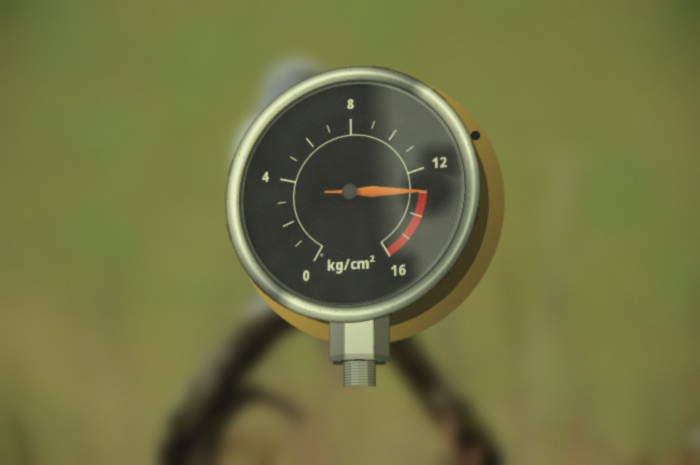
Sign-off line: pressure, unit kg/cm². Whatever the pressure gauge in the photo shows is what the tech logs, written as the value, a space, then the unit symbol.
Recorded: 13 kg/cm²
